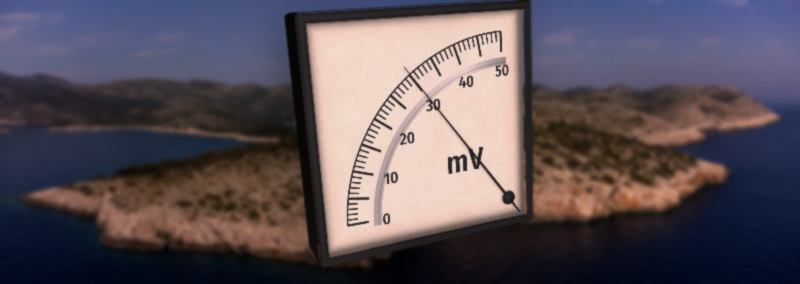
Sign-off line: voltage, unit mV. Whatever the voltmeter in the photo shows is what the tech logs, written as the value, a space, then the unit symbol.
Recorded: 30 mV
